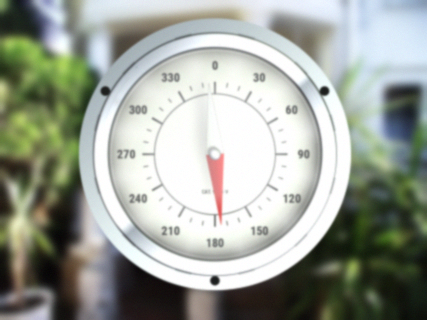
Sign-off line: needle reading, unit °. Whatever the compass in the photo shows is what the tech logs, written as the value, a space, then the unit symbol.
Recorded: 175 °
